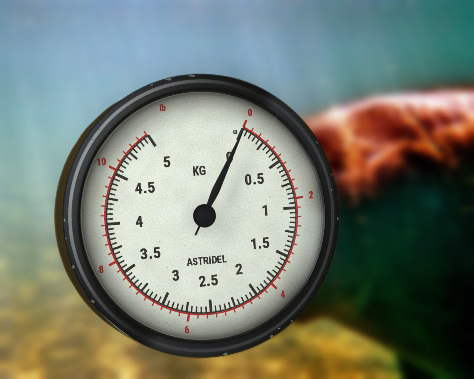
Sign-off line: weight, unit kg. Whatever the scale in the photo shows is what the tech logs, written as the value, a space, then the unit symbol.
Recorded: 0 kg
